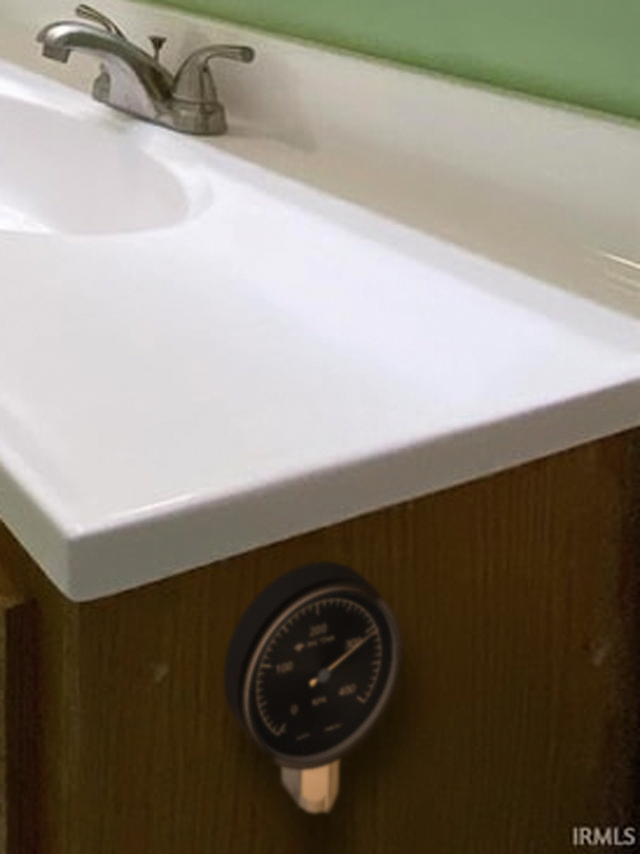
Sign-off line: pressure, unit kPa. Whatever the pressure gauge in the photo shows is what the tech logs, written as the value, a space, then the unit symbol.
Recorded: 300 kPa
